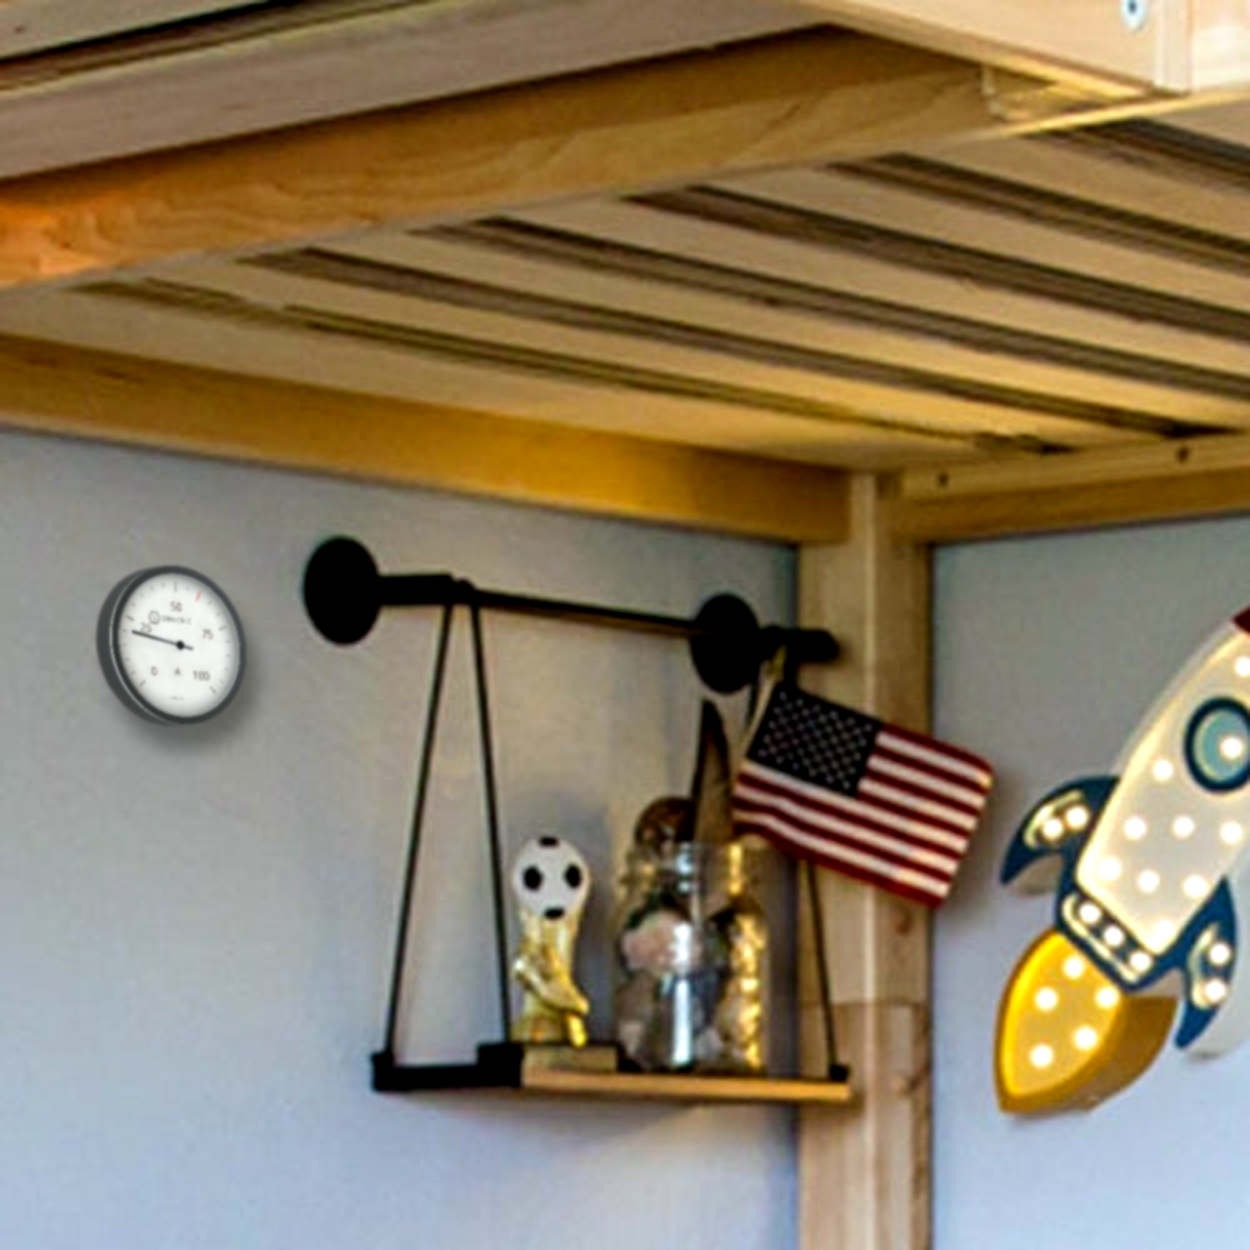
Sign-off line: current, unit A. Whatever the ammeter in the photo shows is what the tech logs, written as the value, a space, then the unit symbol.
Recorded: 20 A
